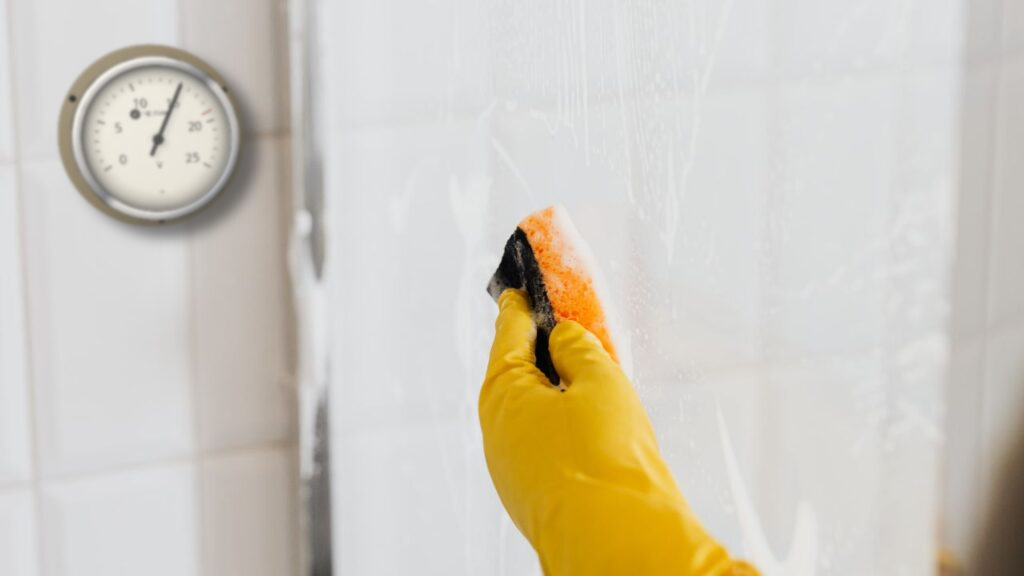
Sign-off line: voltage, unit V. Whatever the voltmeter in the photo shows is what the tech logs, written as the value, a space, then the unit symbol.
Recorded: 15 V
